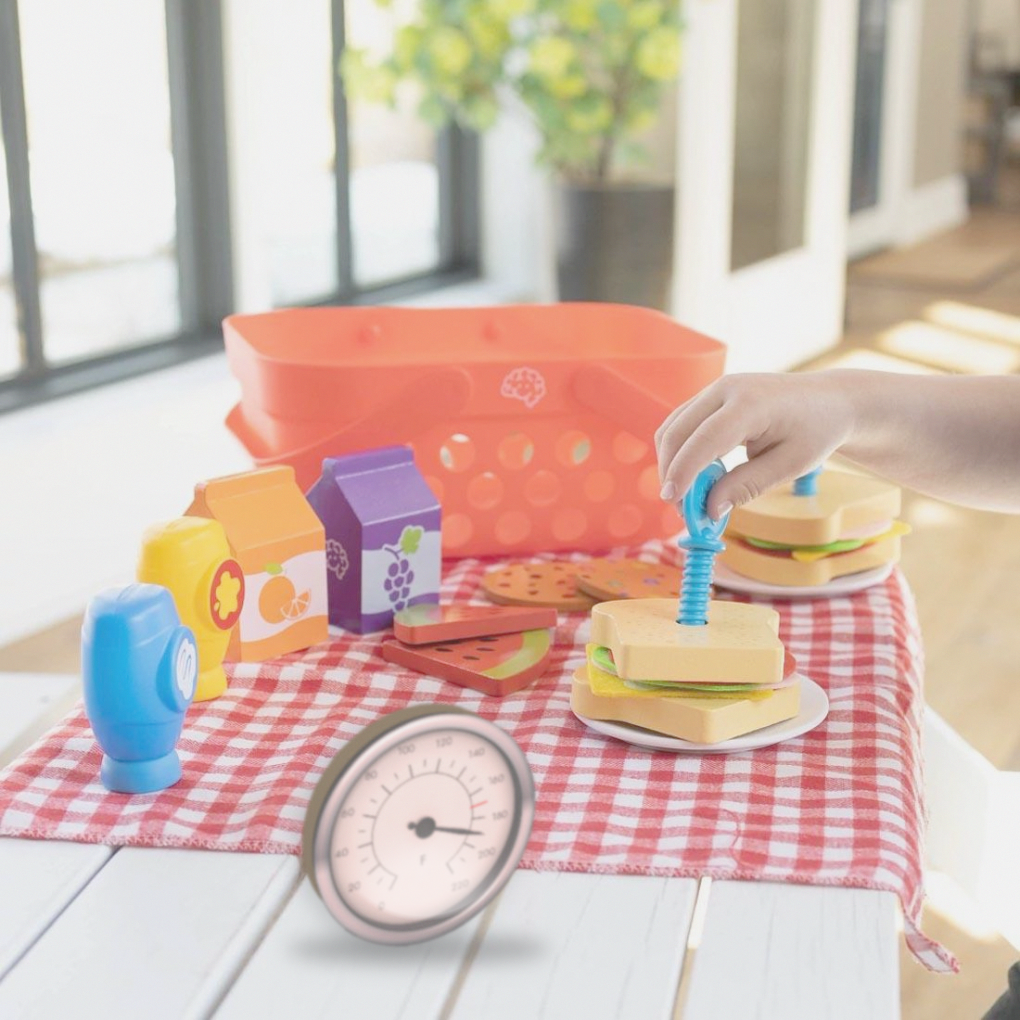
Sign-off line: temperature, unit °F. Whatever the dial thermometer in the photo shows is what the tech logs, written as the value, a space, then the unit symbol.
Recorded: 190 °F
